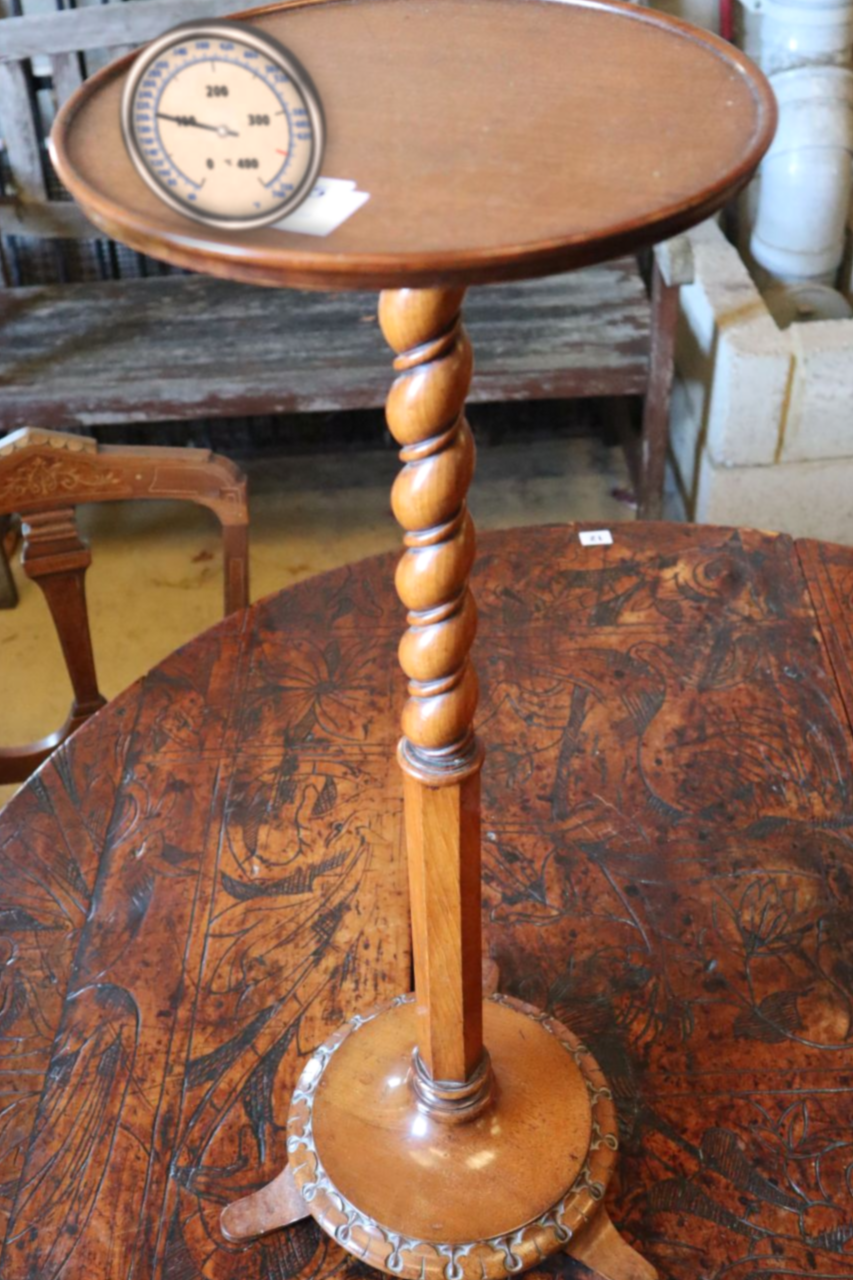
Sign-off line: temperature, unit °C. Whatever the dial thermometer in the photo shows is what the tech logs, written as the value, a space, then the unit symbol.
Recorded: 100 °C
